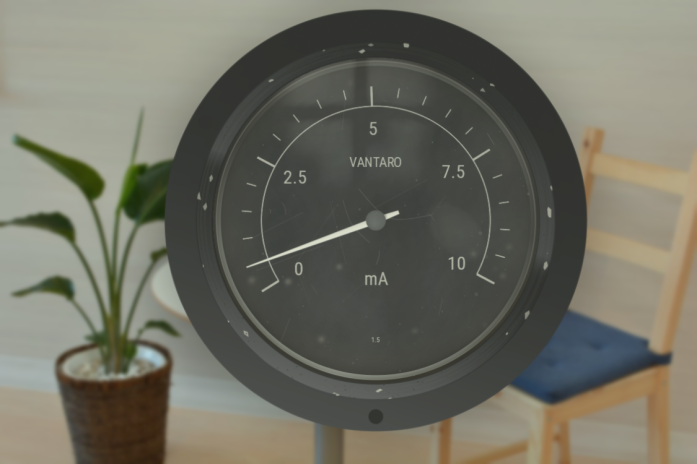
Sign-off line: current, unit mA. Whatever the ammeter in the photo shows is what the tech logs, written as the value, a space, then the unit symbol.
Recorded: 0.5 mA
